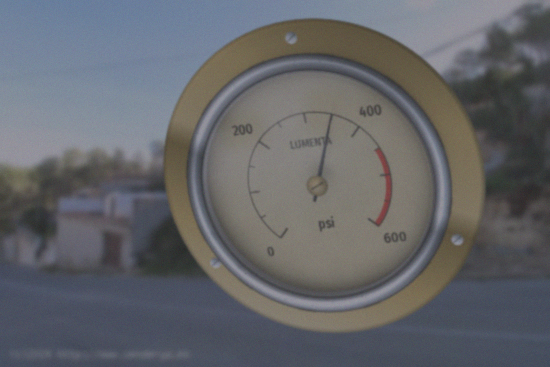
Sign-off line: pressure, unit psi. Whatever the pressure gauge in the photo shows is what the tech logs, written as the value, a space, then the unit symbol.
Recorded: 350 psi
